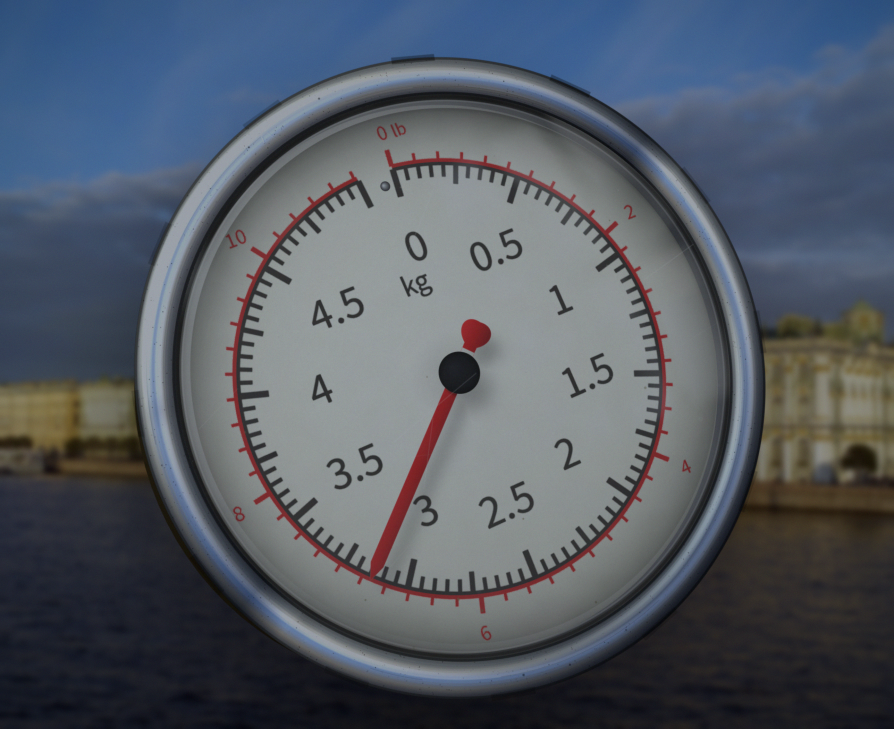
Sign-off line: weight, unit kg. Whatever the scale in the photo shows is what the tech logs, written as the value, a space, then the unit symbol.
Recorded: 3.15 kg
